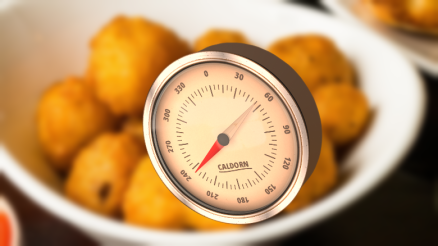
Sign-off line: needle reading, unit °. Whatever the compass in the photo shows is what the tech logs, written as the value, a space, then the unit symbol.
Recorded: 235 °
